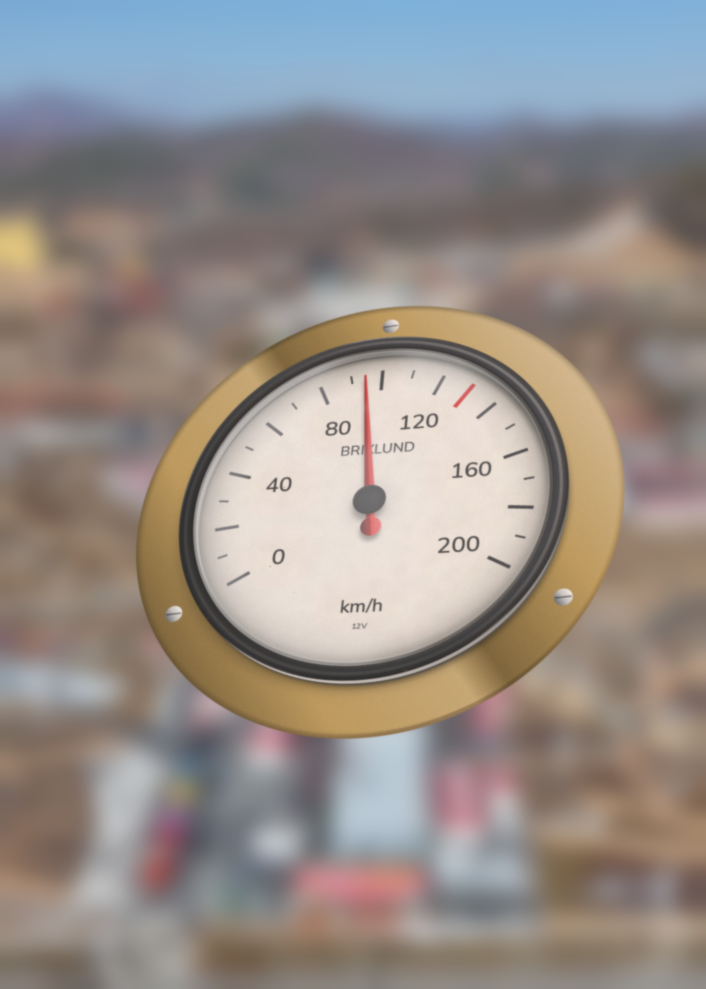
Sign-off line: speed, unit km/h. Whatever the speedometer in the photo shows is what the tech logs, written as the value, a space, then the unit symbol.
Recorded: 95 km/h
